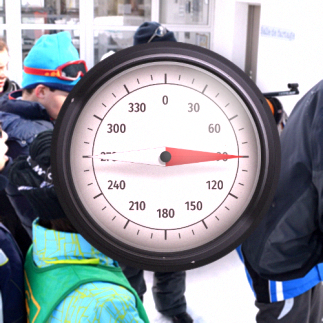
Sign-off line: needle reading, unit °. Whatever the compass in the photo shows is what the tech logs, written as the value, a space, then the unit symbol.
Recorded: 90 °
